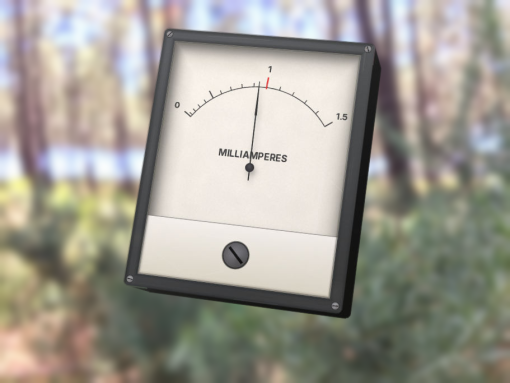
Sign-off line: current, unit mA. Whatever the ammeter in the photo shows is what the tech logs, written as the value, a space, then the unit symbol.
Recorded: 0.95 mA
